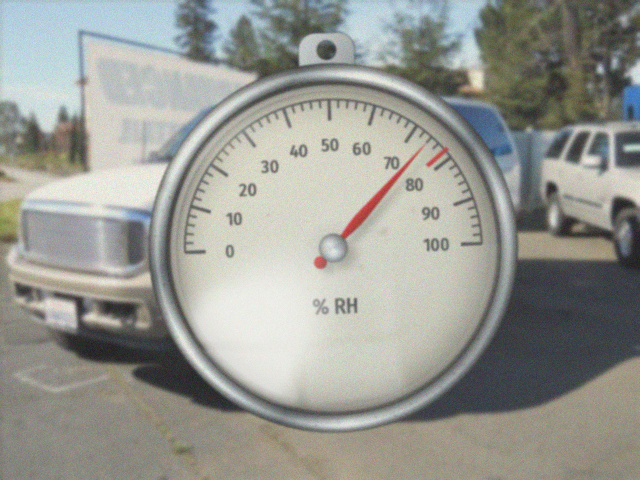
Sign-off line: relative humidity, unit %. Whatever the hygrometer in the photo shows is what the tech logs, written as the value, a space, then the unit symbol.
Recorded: 74 %
